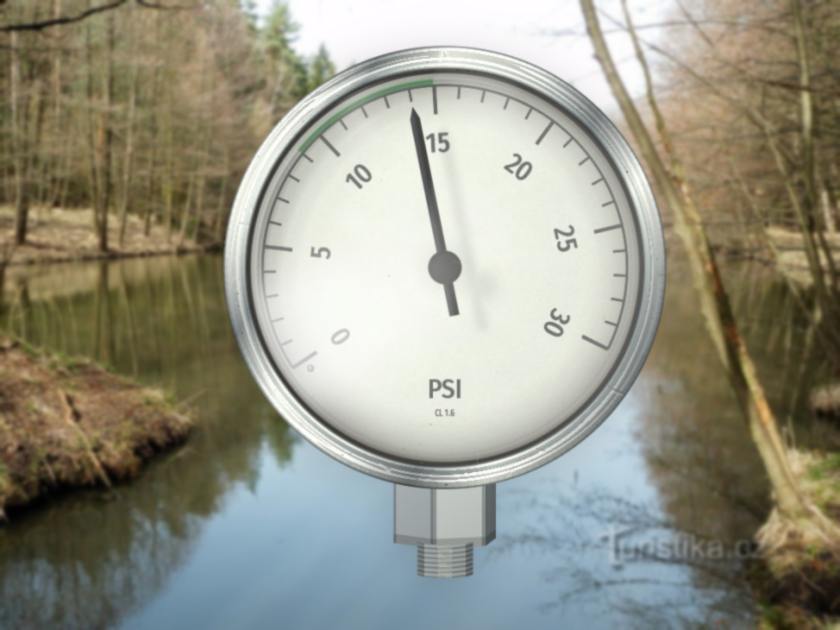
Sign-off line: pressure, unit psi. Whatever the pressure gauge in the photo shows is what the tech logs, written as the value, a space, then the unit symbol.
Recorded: 14 psi
